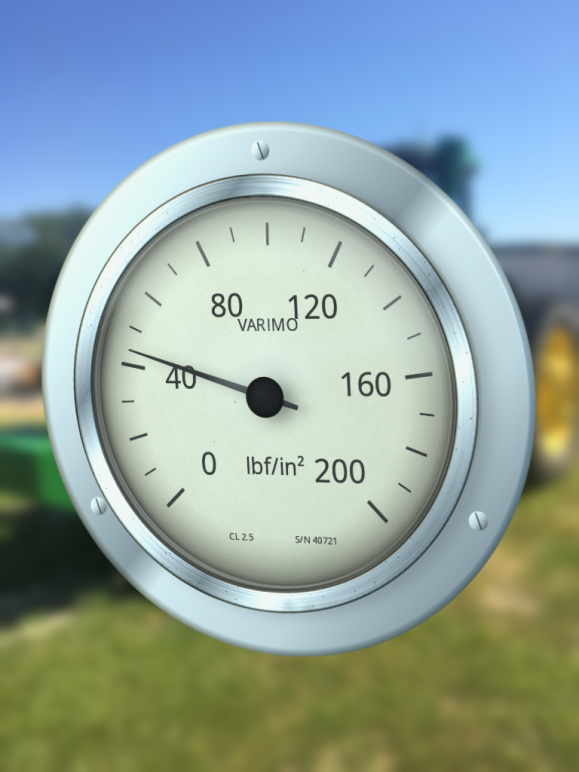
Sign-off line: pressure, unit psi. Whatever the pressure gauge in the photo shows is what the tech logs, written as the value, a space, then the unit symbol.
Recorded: 45 psi
